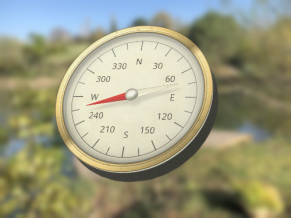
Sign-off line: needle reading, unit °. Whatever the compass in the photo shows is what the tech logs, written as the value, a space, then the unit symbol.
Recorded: 255 °
